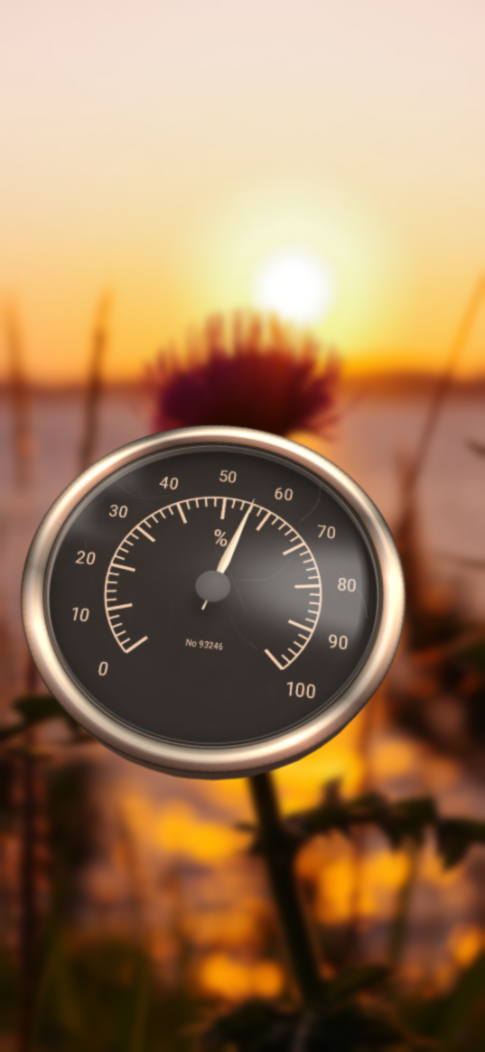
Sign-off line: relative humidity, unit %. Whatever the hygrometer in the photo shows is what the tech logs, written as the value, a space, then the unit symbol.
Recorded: 56 %
